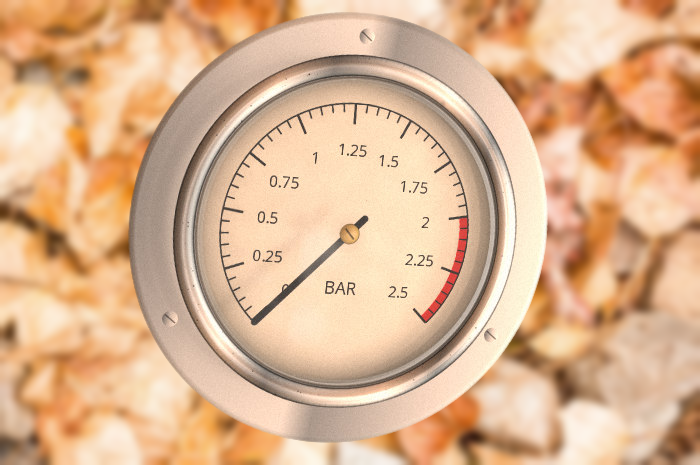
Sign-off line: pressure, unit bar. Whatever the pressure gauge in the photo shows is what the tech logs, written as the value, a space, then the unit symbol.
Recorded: 0 bar
